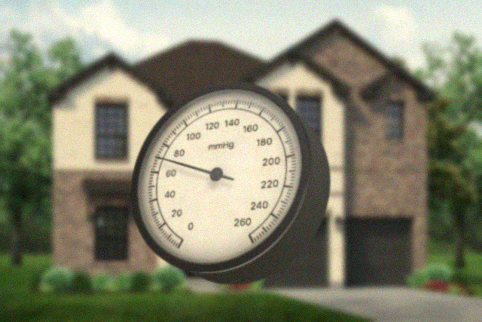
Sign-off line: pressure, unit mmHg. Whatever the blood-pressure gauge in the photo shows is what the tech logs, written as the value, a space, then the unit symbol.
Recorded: 70 mmHg
